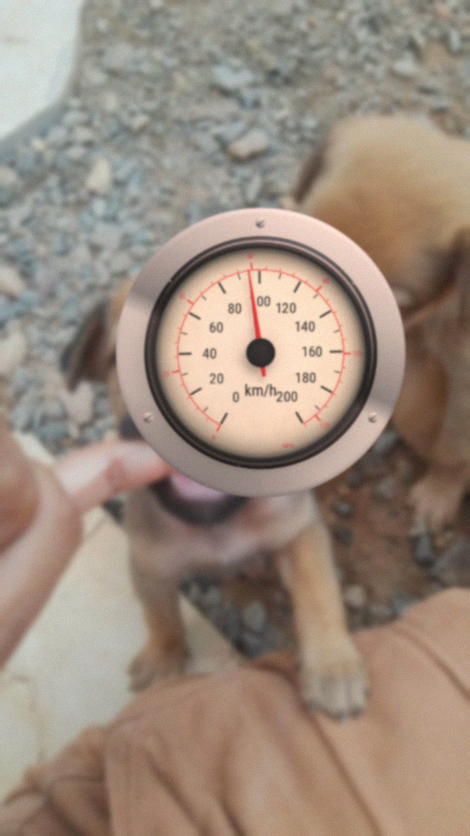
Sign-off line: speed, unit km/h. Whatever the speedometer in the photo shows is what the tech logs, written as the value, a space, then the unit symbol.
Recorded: 95 km/h
